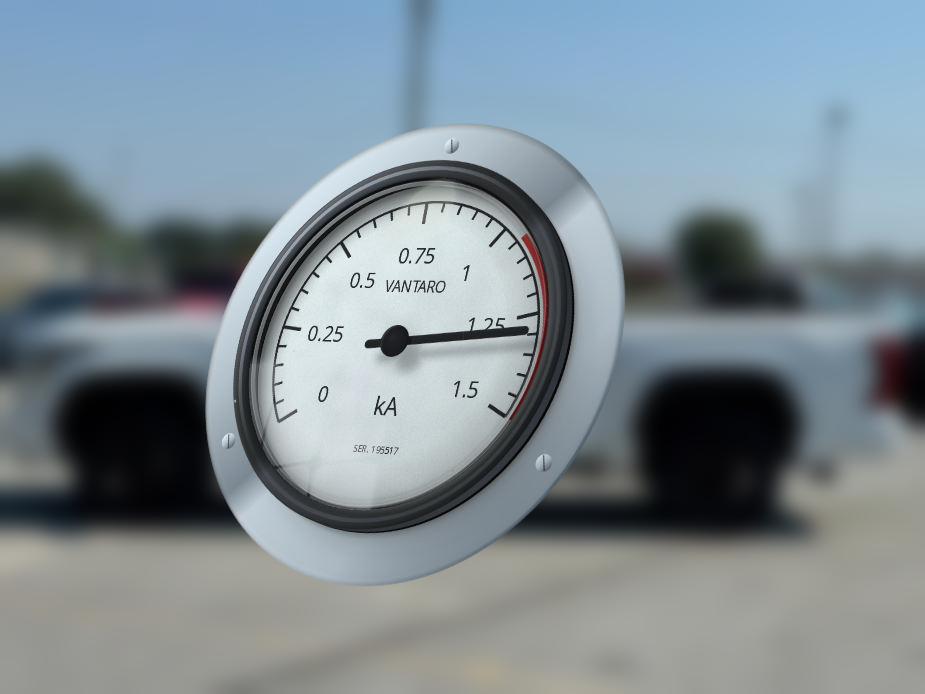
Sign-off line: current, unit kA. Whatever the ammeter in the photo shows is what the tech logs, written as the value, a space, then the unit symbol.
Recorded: 1.3 kA
